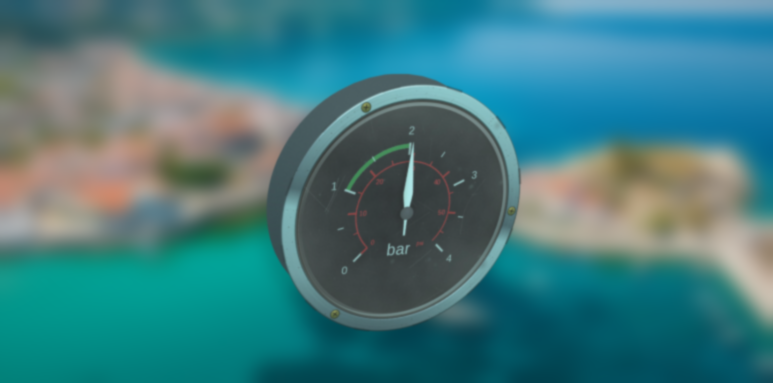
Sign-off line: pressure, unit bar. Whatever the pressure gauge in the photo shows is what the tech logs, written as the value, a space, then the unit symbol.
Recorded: 2 bar
